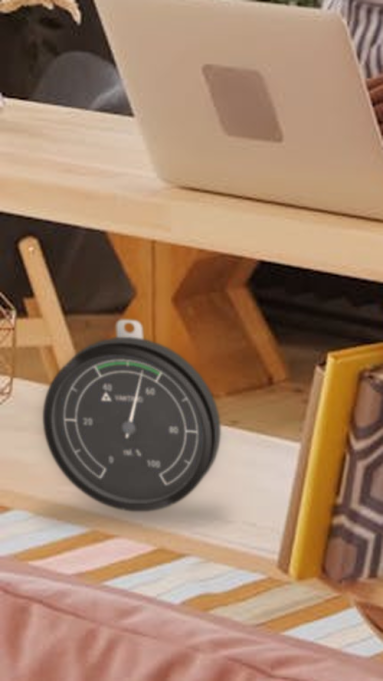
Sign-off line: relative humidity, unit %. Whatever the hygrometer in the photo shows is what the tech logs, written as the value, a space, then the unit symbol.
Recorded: 55 %
